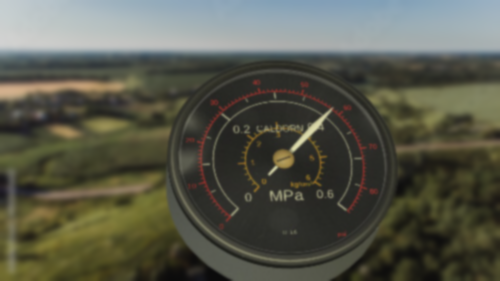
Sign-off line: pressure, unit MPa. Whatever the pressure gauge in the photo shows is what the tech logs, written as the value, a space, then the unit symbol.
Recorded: 0.4 MPa
